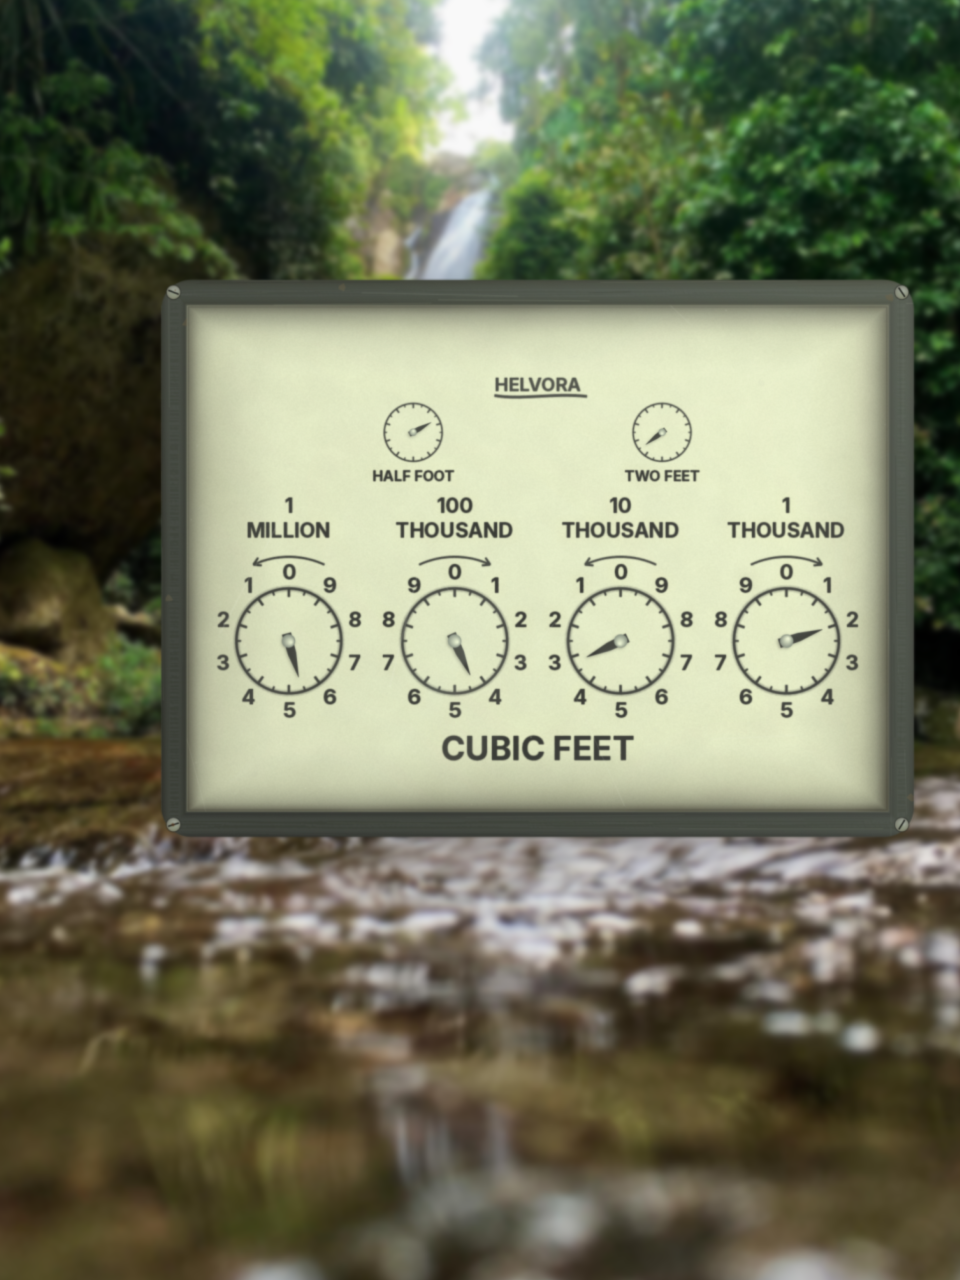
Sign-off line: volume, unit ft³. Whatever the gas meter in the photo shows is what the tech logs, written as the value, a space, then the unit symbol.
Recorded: 543200 ft³
